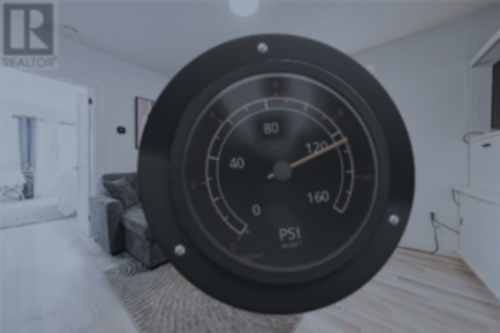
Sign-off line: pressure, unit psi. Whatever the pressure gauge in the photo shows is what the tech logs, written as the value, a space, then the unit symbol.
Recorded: 125 psi
